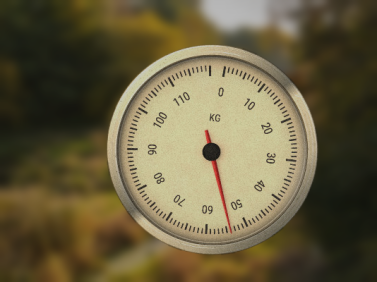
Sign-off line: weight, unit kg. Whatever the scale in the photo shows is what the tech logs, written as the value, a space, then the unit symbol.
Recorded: 54 kg
